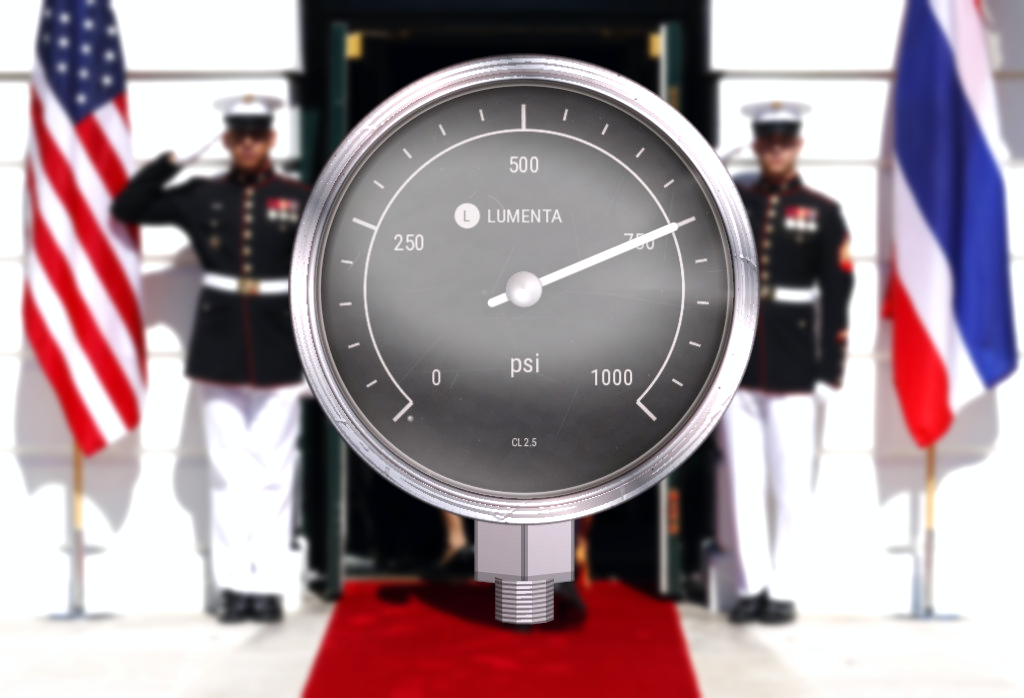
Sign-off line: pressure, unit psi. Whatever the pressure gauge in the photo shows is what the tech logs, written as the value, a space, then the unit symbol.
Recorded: 750 psi
